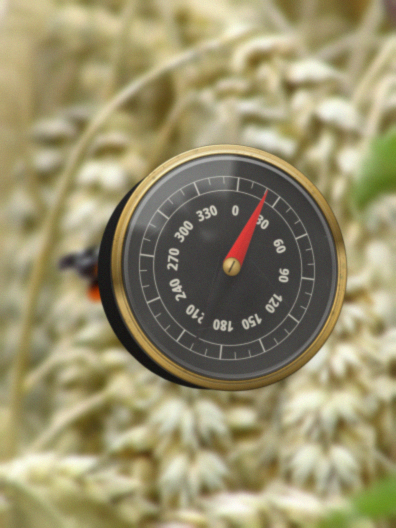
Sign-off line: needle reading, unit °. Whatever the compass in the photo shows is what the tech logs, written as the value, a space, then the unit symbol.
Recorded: 20 °
